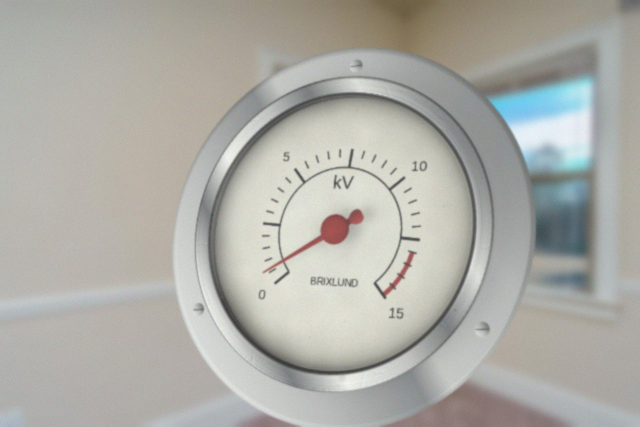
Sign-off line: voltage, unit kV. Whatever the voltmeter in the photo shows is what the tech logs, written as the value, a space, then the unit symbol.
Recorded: 0.5 kV
